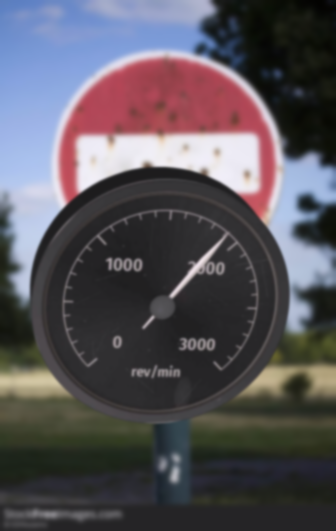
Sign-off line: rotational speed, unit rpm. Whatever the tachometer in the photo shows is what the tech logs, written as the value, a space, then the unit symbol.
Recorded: 1900 rpm
